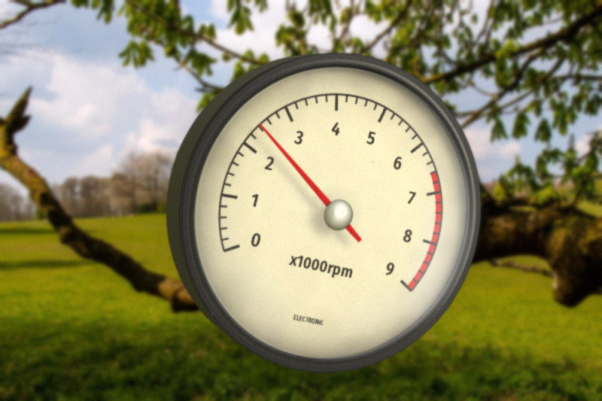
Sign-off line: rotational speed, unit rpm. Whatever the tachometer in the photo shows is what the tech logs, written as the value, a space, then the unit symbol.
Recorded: 2400 rpm
